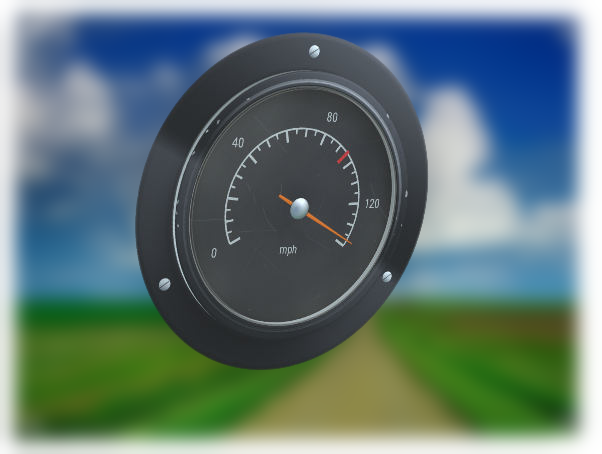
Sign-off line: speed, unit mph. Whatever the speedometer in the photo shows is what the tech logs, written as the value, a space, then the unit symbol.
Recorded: 137.5 mph
